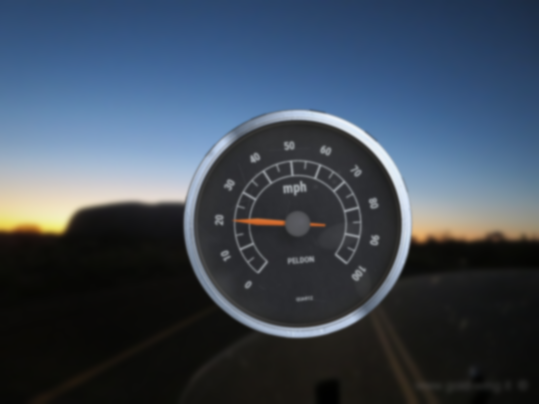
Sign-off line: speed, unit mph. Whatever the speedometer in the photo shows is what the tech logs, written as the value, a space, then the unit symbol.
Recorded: 20 mph
